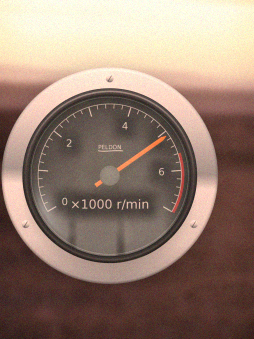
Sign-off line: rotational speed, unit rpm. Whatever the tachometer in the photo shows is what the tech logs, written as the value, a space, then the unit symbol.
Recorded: 5100 rpm
